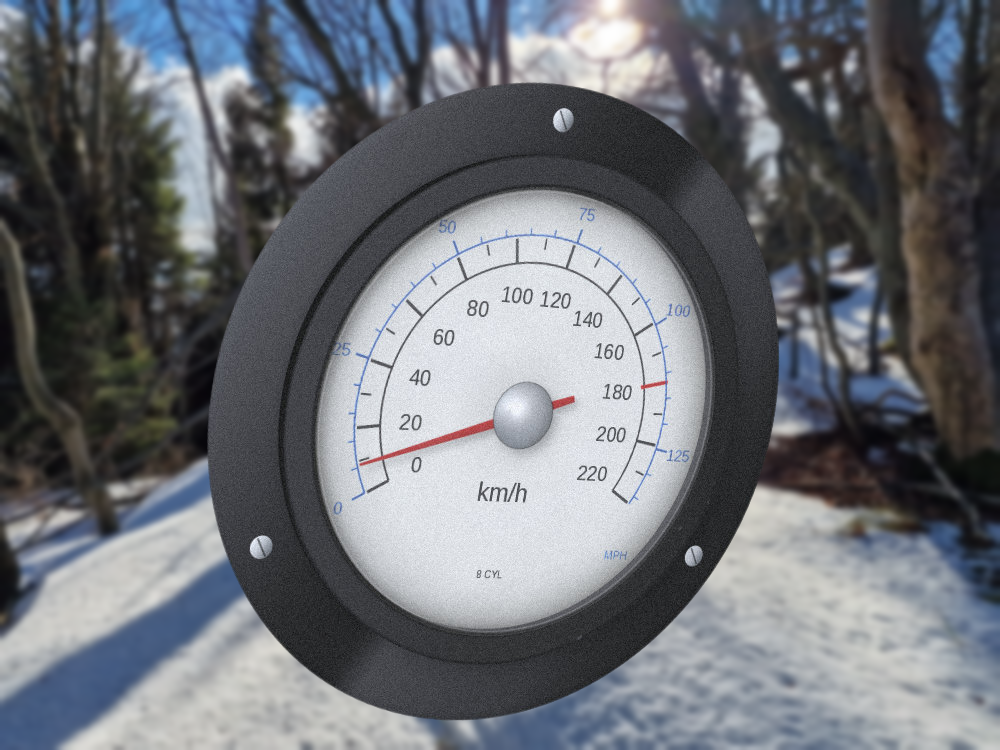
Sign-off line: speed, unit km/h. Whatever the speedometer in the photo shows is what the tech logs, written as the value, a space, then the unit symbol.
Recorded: 10 km/h
